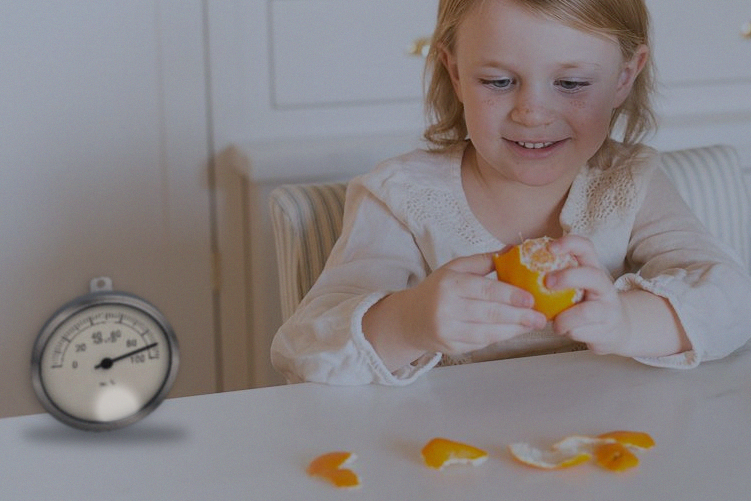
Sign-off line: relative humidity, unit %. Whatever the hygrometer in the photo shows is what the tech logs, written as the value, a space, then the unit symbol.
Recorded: 90 %
